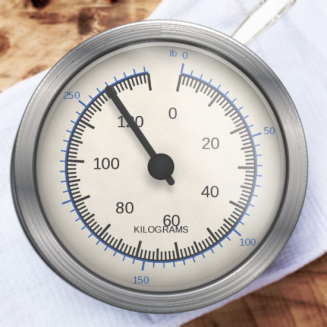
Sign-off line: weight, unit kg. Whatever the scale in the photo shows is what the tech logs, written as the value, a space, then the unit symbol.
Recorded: 120 kg
